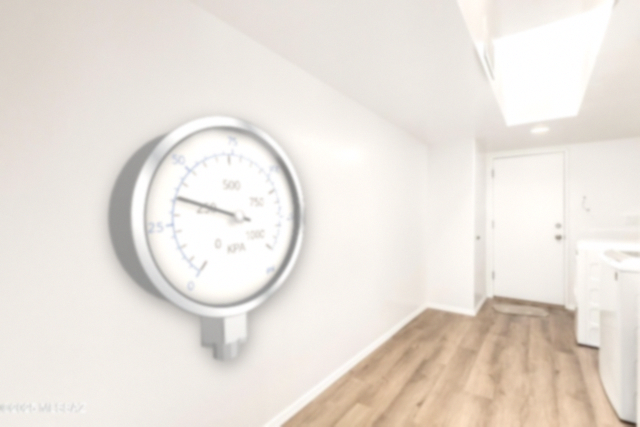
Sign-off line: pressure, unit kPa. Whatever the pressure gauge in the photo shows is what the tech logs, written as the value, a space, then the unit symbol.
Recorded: 250 kPa
